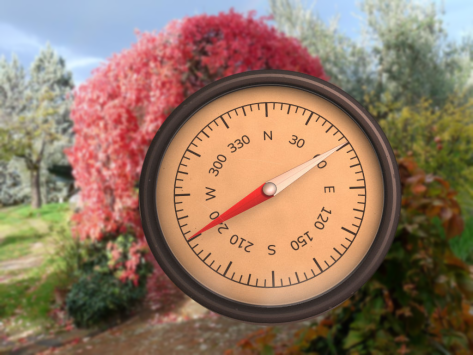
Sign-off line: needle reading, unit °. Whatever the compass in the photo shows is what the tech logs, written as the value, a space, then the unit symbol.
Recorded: 240 °
